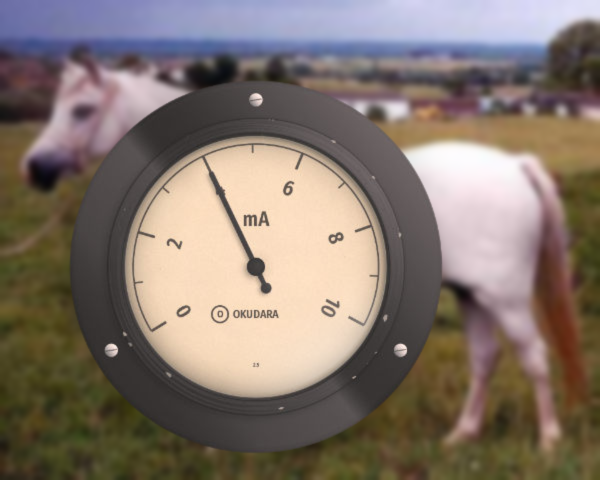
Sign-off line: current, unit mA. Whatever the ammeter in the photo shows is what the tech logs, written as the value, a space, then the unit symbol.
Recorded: 4 mA
